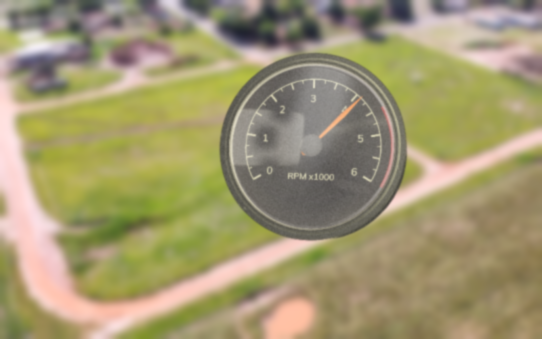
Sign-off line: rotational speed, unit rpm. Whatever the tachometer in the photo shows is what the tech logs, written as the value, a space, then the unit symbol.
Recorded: 4125 rpm
